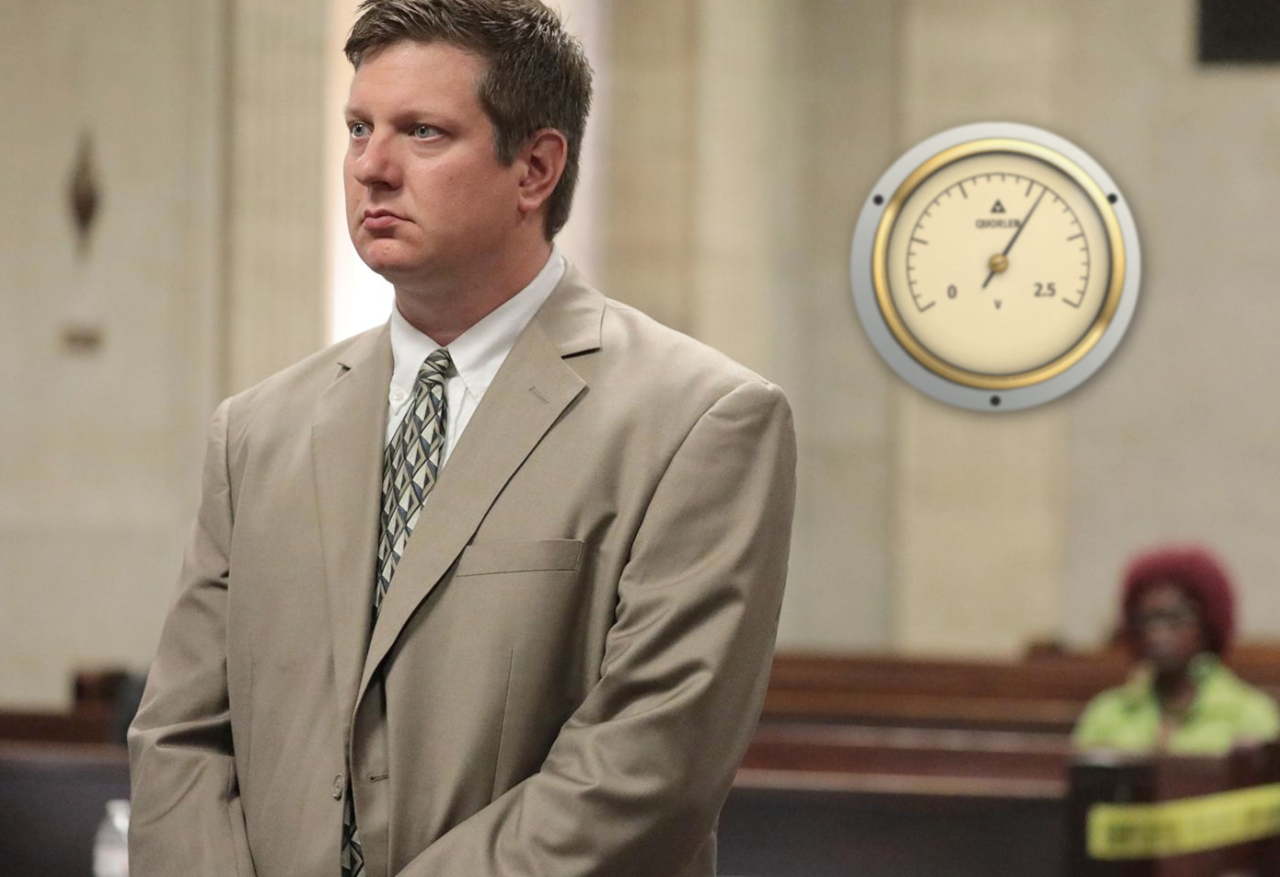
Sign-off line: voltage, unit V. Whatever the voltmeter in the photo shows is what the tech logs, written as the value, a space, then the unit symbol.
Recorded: 1.6 V
